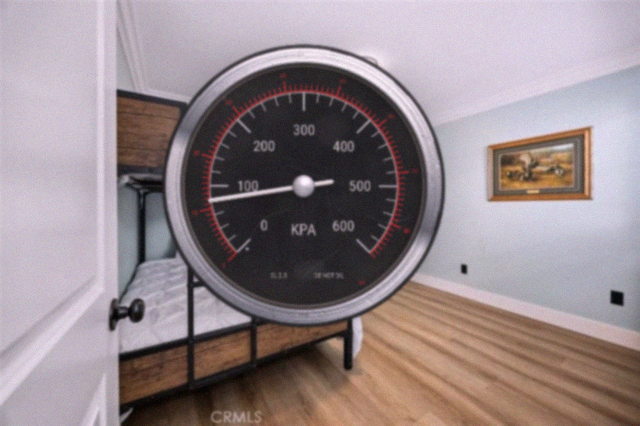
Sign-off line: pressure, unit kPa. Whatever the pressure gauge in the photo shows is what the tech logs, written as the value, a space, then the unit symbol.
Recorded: 80 kPa
